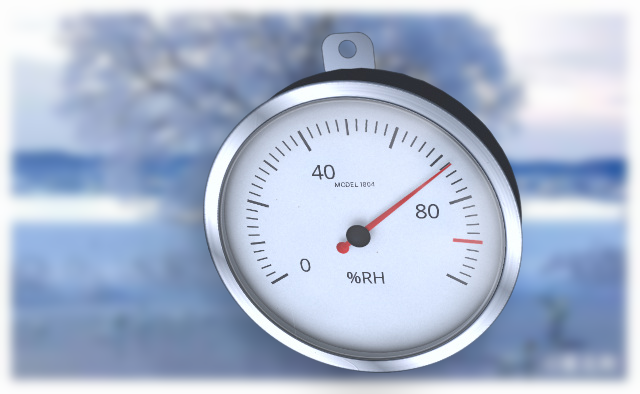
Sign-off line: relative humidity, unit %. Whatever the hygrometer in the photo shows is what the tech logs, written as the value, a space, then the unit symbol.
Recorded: 72 %
